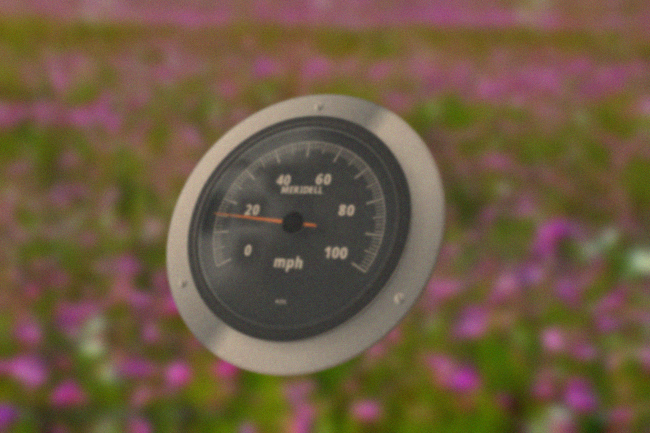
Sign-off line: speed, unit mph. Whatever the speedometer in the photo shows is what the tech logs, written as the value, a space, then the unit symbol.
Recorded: 15 mph
